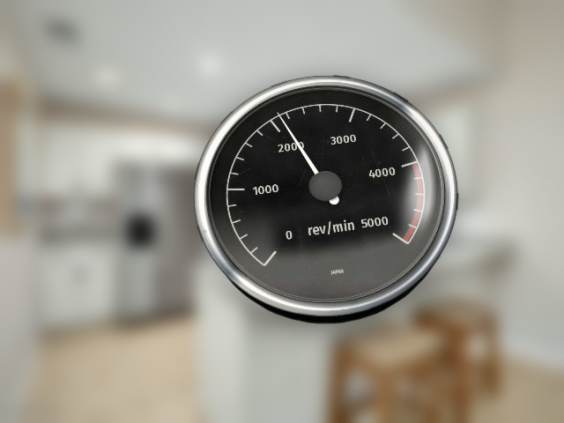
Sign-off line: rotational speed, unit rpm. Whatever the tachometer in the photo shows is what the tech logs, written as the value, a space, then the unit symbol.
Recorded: 2100 rpm
